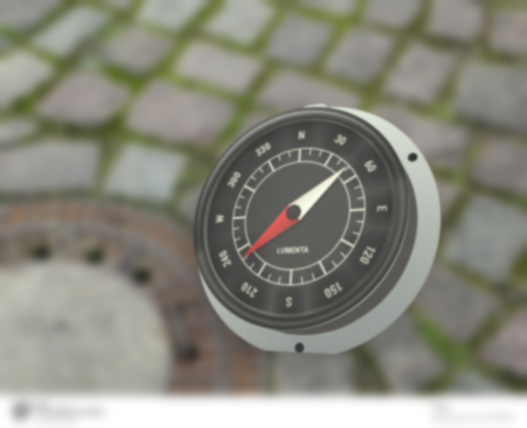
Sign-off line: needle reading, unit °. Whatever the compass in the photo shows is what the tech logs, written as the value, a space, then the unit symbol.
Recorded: 230 °
